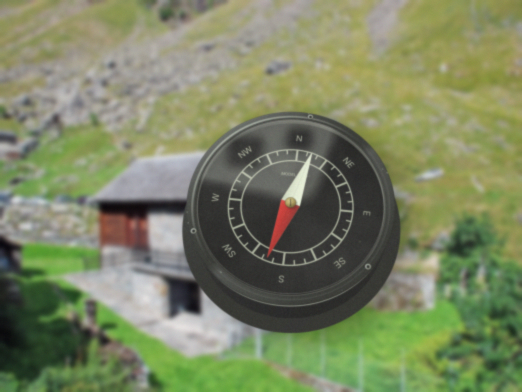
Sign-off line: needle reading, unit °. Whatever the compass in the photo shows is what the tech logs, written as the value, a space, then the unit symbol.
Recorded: 195 °
